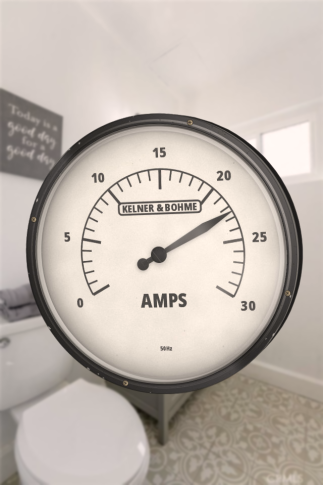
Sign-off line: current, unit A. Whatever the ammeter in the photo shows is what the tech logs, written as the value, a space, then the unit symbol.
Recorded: 22.5 A
